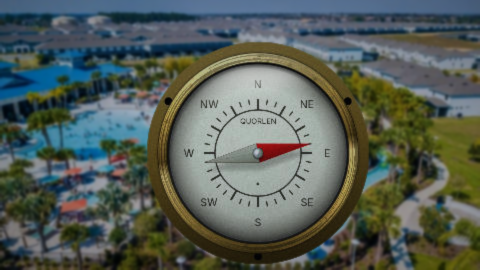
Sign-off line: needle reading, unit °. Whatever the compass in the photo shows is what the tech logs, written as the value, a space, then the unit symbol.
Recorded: 80 °
